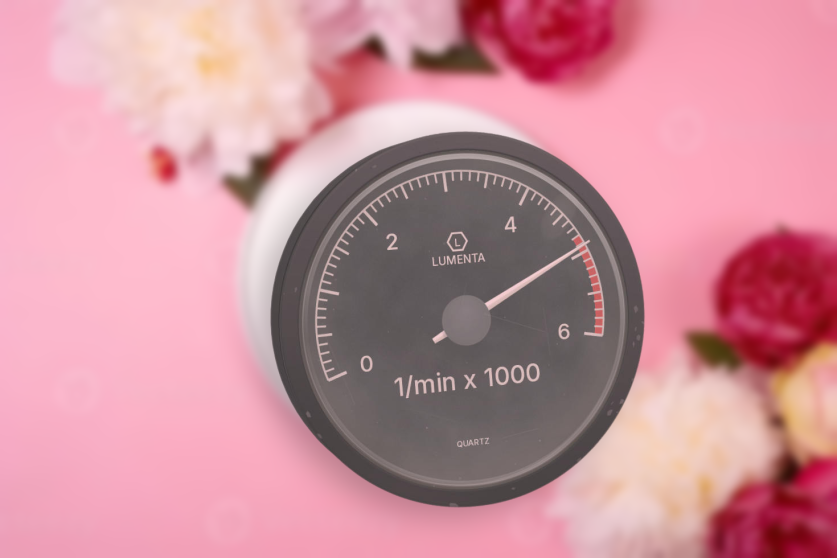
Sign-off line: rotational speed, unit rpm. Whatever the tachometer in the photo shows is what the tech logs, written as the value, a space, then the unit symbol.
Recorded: 4900 rpm
